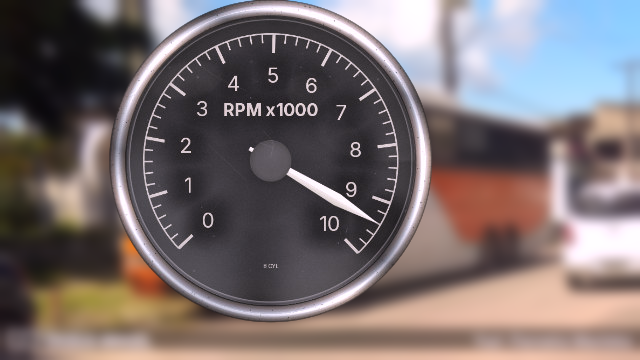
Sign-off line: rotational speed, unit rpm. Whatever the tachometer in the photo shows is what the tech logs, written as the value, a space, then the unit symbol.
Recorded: 9400 rpm
